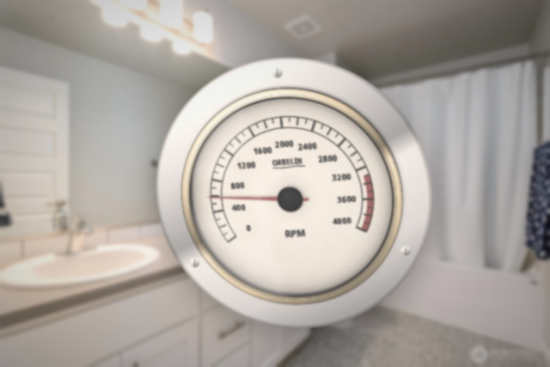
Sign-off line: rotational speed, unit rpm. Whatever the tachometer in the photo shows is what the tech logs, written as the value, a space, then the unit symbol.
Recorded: 600 rpm
